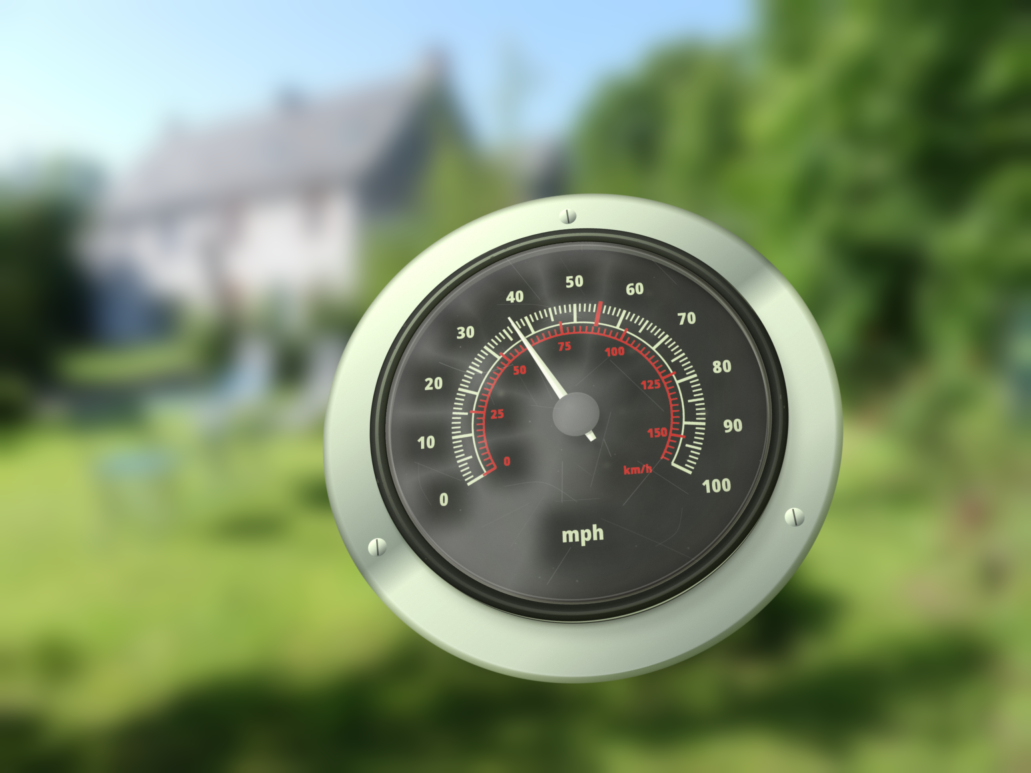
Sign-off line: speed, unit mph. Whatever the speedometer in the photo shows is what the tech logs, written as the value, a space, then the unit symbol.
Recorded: 37 mph
